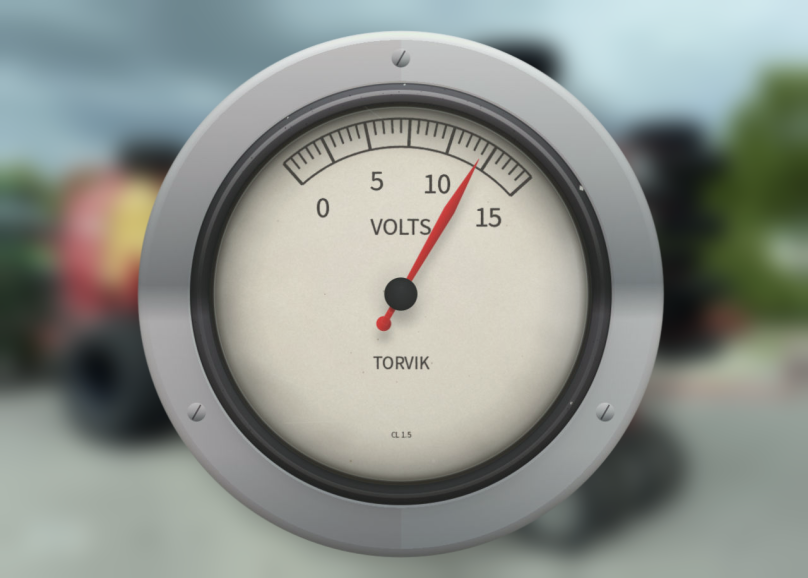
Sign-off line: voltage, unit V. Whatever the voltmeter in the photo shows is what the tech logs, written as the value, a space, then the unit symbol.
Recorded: 12 V
